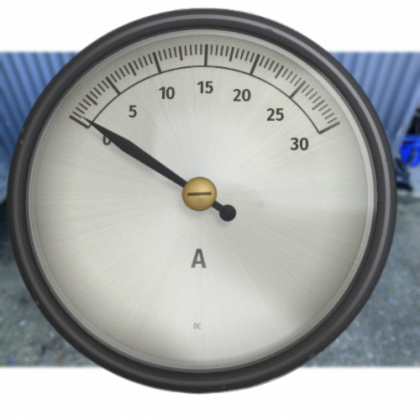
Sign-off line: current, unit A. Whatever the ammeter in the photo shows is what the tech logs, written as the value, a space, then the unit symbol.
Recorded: 0.5 A
